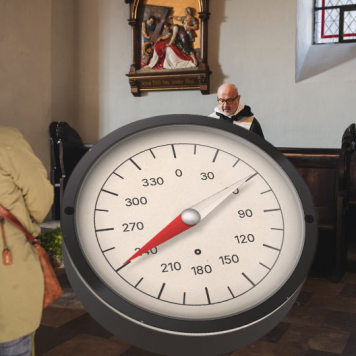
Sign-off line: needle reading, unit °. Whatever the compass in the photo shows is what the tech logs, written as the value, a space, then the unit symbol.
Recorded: 240 °
